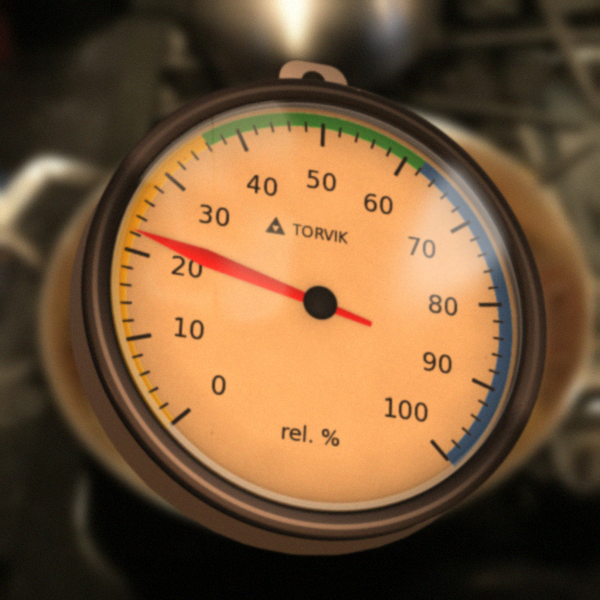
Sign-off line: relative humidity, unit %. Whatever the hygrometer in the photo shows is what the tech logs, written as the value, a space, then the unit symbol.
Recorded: 22 %
